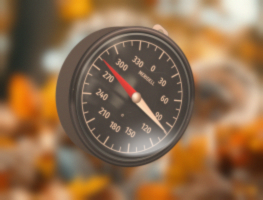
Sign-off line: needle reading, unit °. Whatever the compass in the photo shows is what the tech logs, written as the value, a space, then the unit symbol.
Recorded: 280 °
